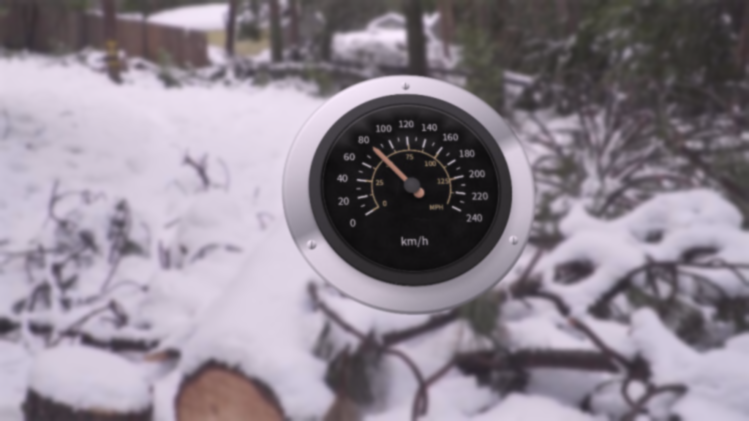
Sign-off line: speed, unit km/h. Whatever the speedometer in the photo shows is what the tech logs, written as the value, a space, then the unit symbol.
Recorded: 80 km/h
